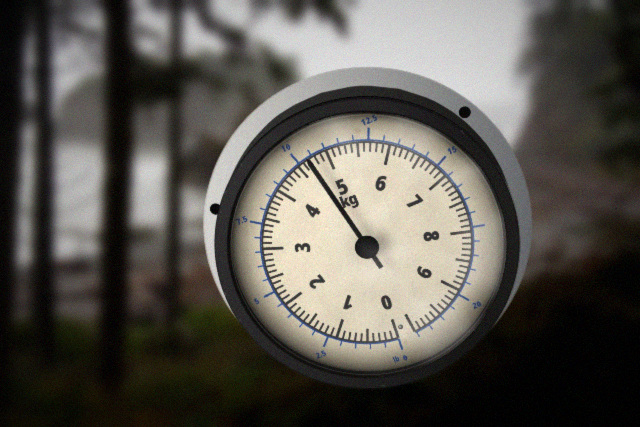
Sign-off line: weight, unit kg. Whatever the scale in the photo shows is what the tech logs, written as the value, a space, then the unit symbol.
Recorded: 4.7 kg
